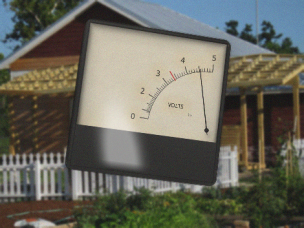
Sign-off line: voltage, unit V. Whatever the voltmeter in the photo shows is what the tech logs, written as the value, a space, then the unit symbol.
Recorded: 4.5 V
